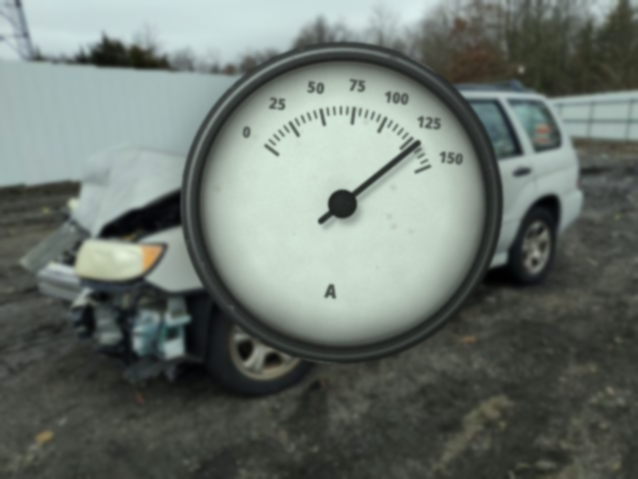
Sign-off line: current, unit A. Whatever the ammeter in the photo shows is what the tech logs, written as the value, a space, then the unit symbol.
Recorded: 130 A
